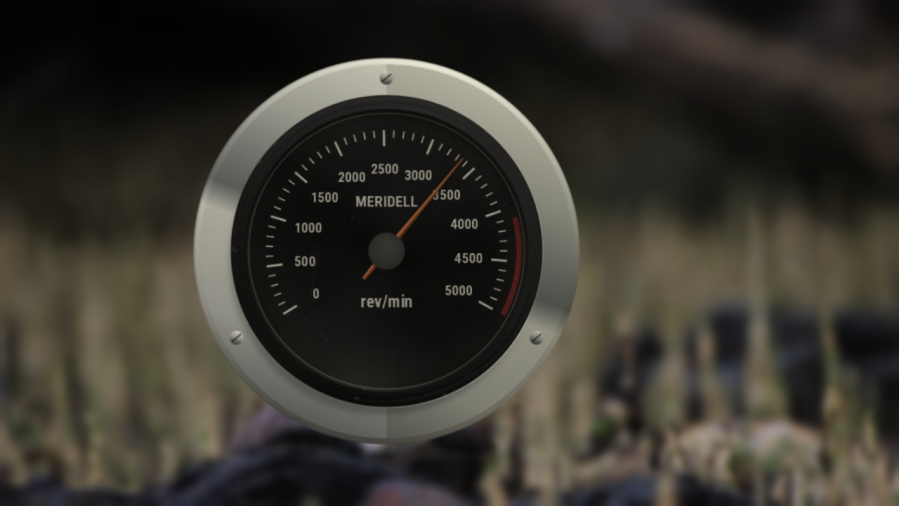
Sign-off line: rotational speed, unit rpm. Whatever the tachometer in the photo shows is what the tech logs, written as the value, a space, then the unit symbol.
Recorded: 3350 rpm
